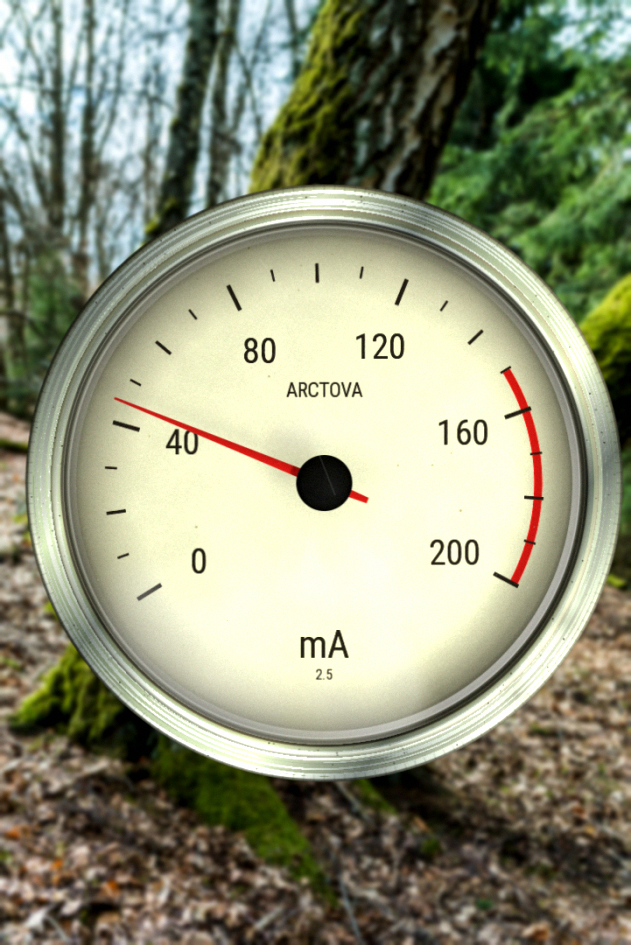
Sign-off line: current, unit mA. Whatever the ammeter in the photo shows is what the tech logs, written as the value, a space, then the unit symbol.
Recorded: 45 mA
